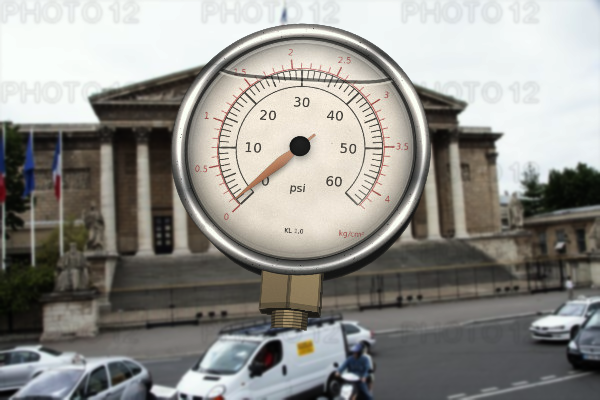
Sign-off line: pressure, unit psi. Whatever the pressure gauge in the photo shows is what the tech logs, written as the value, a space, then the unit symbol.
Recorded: 1 psi
